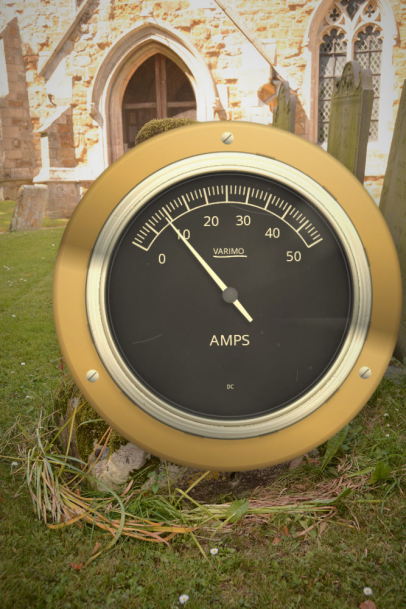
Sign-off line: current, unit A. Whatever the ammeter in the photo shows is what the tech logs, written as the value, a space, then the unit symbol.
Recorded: 9 A
